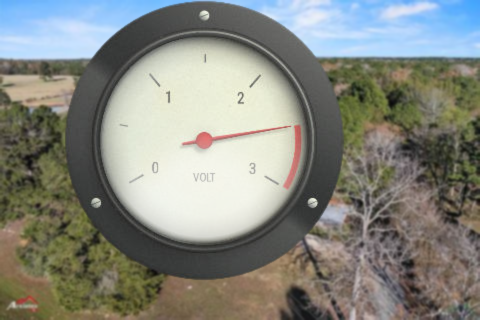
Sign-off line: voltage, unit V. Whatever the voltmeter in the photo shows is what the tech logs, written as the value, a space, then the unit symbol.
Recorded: 2.5 V
